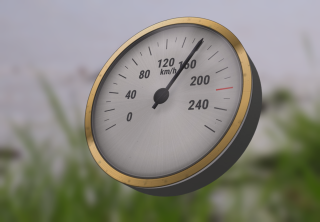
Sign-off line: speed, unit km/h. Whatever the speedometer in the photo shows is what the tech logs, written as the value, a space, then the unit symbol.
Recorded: 160 km/h
